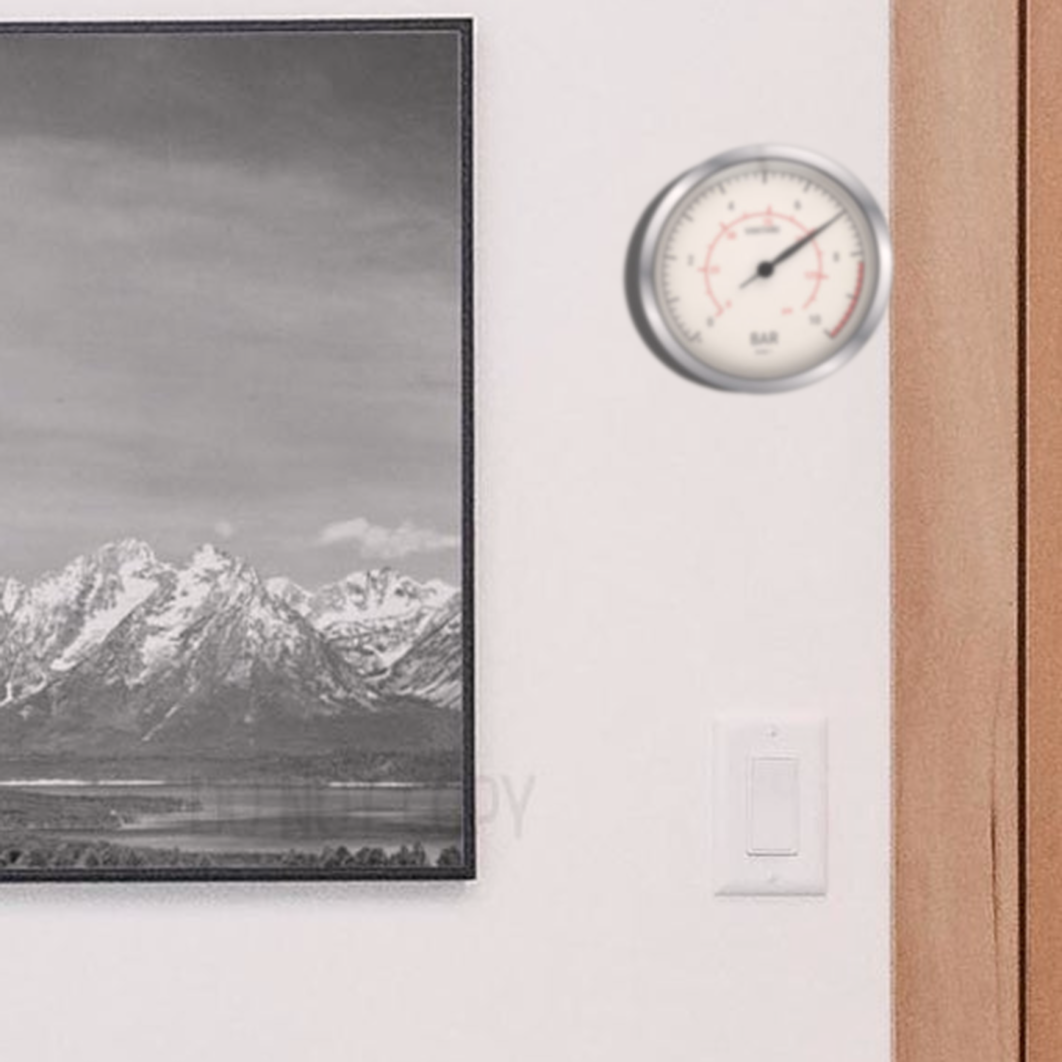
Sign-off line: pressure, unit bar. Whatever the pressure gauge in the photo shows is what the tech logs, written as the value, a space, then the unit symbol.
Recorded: 7 bar
